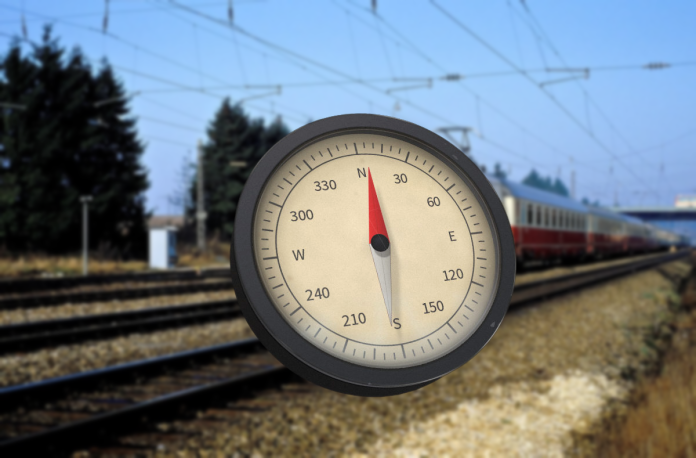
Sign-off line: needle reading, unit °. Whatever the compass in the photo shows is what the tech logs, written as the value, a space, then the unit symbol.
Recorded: 5 °
